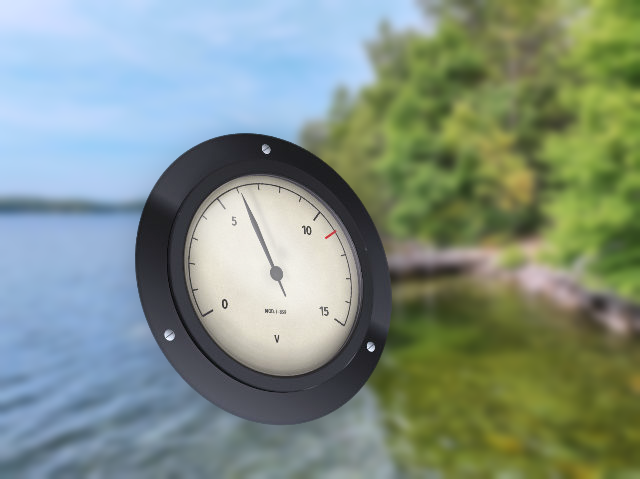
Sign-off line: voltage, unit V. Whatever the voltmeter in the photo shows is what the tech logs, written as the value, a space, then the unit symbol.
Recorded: 6 V
